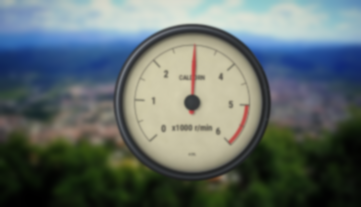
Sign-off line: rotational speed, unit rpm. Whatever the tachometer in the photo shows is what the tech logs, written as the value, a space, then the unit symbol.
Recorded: 3000 rpm
